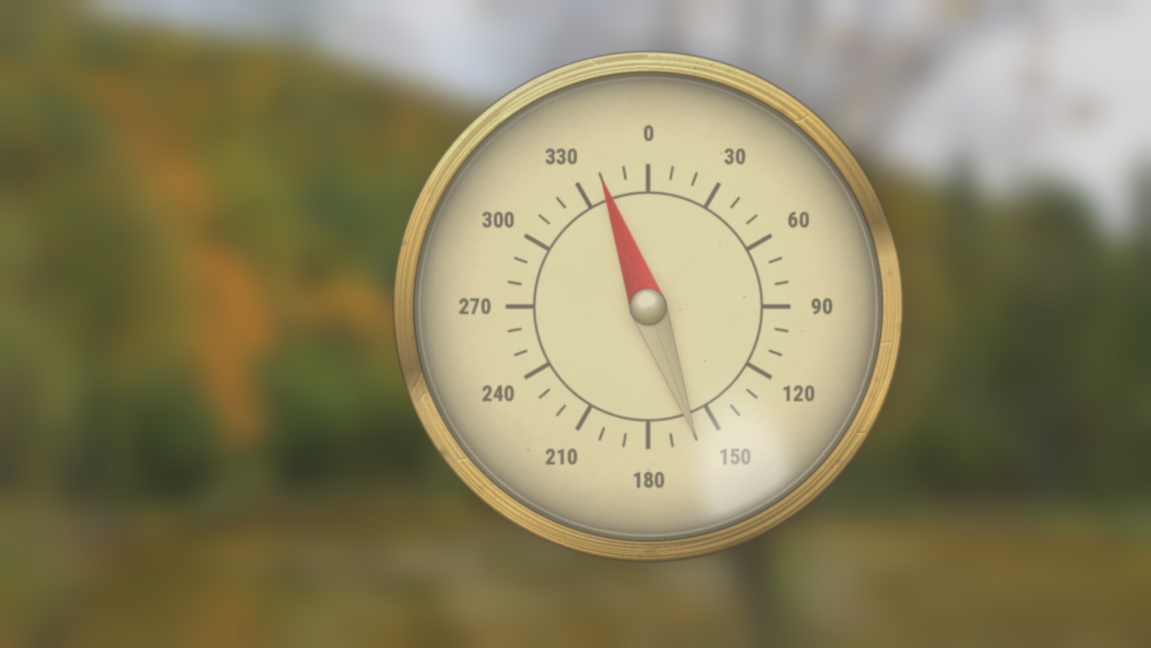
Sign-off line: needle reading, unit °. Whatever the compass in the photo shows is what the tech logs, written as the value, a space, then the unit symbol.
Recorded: 340 °
